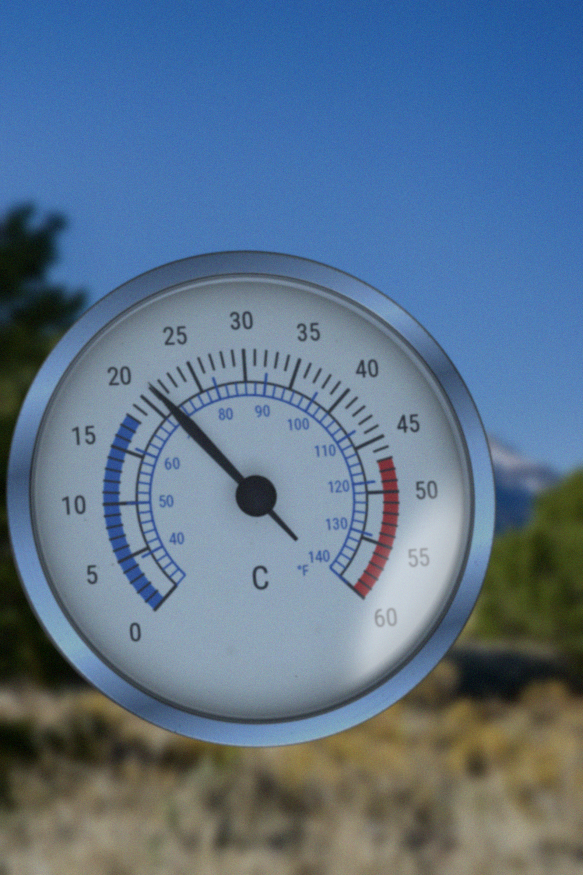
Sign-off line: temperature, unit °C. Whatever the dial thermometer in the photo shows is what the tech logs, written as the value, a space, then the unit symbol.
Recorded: 21 °C
